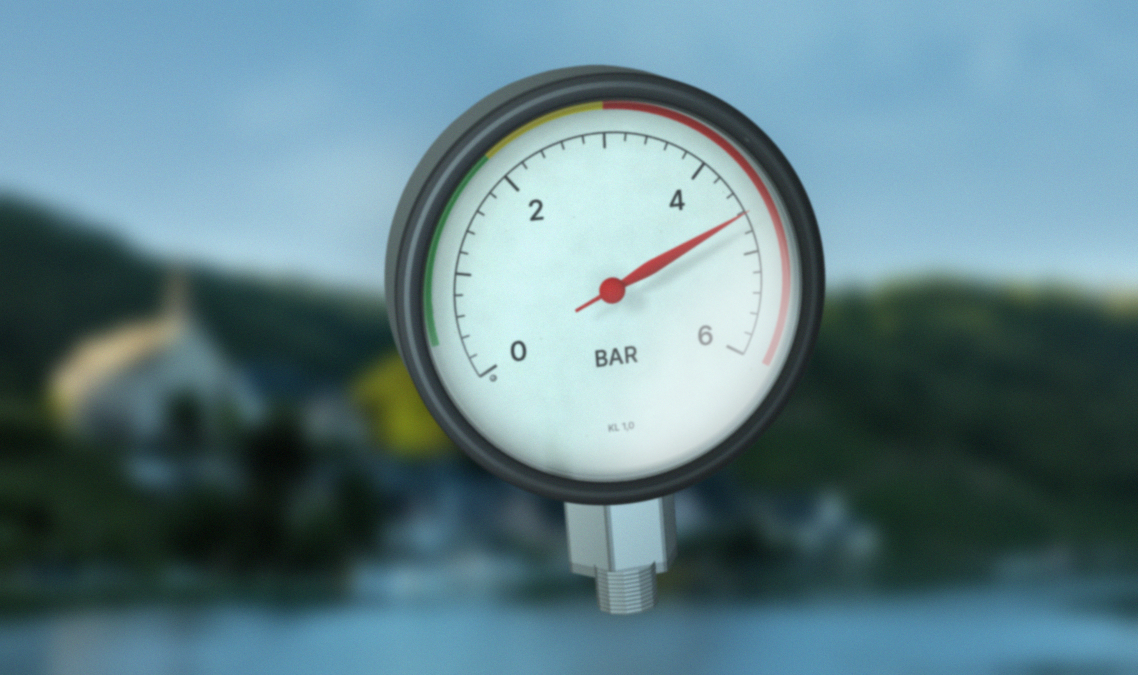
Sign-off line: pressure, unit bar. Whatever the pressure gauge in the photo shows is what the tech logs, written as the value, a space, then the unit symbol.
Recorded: 4.6 bar
